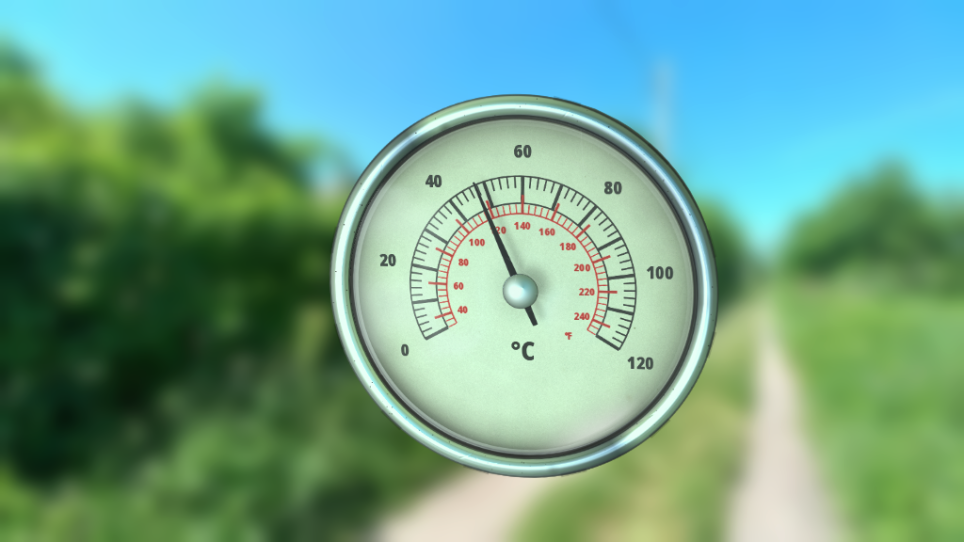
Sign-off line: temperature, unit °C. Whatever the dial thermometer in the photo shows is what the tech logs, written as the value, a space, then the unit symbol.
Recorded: 48 °C
